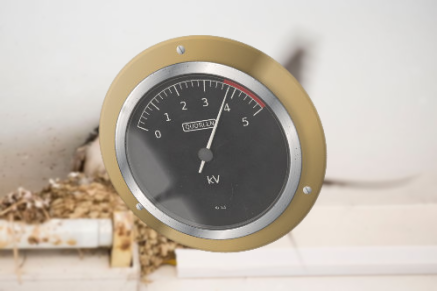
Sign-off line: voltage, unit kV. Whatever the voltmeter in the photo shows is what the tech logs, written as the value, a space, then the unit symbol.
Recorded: 3.8 kV
